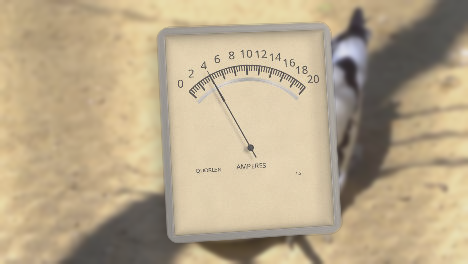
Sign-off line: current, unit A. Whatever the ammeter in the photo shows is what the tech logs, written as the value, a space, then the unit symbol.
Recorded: 4 A
